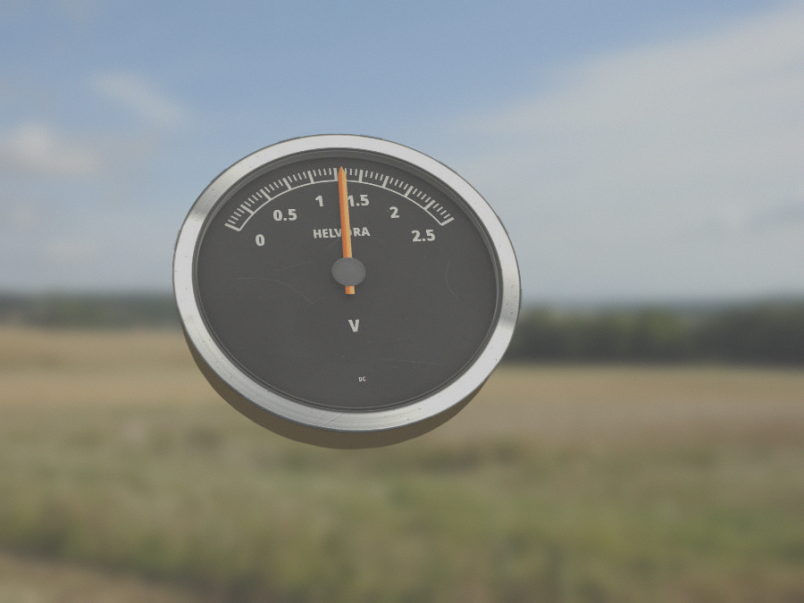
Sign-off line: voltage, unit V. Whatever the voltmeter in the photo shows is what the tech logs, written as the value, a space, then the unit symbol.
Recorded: 1.3 V
